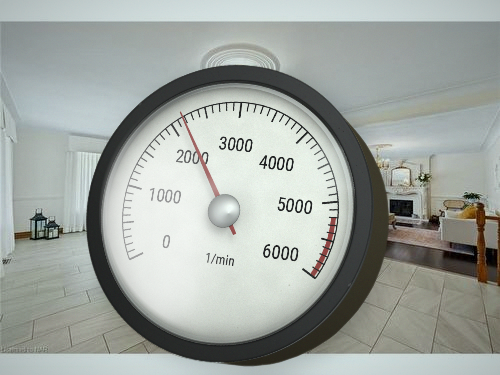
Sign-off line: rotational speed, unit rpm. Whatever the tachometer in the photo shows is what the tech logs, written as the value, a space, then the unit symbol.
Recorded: 2200 rpm
